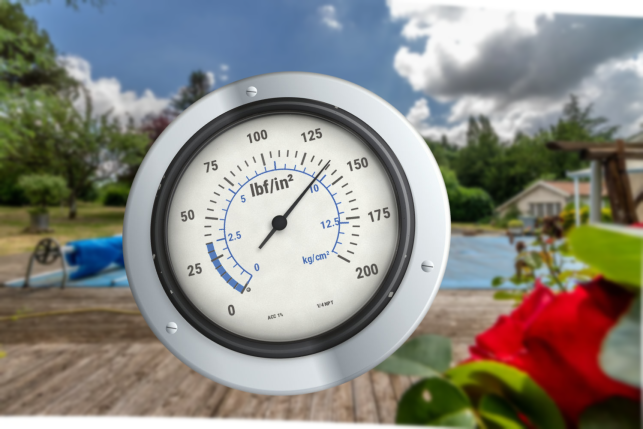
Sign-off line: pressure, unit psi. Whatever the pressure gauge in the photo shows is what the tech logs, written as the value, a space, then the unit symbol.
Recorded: 140 psi
